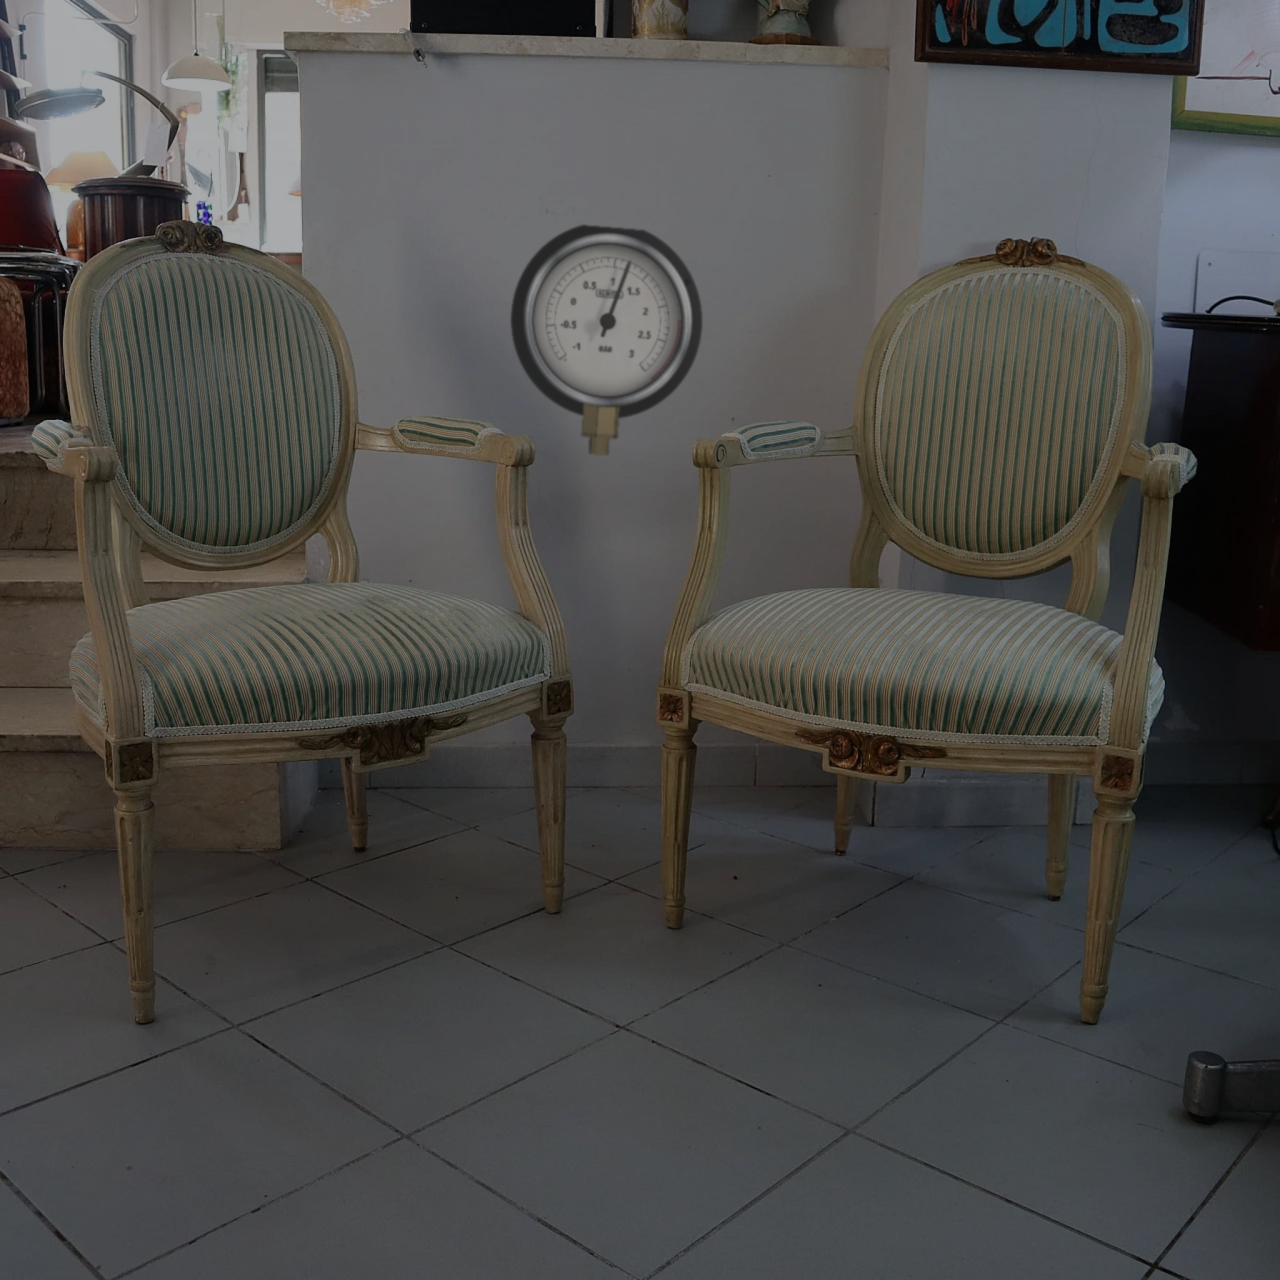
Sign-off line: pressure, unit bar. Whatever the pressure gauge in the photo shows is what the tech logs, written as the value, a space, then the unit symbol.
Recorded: 1.2 bar
